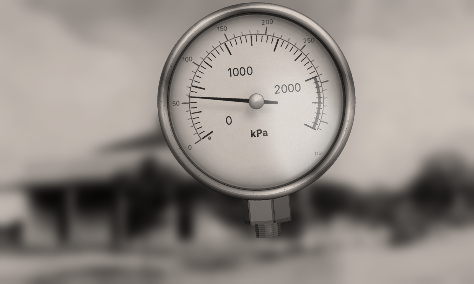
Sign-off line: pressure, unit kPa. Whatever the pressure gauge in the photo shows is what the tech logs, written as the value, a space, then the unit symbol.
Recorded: 400 kPa
